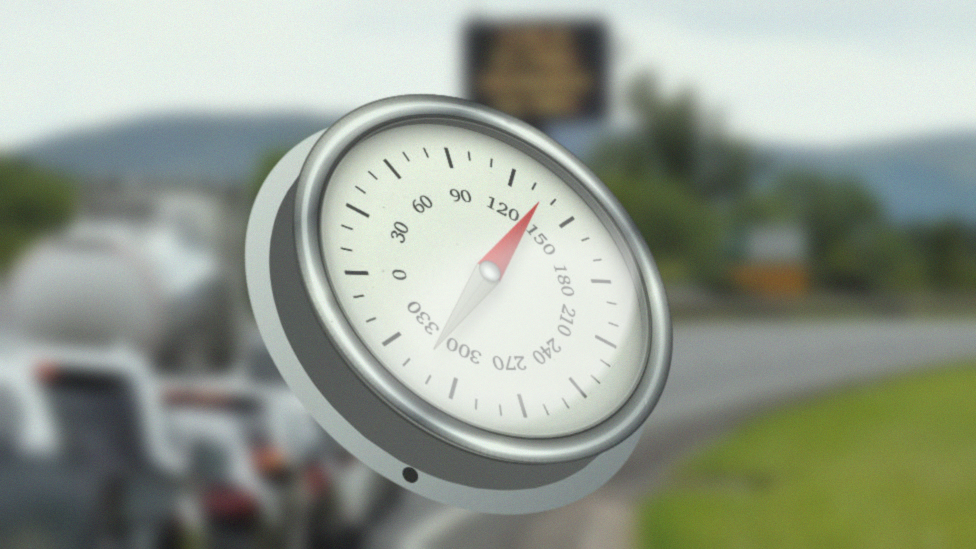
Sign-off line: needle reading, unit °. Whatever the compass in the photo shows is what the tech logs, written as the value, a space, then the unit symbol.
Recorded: 135 °
